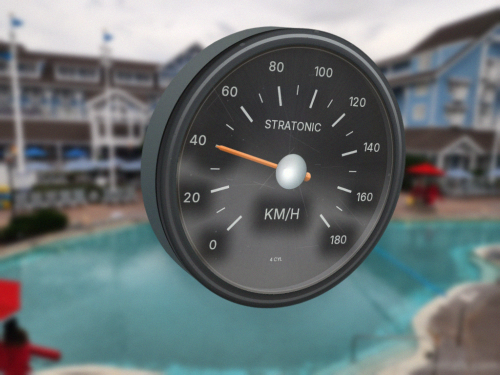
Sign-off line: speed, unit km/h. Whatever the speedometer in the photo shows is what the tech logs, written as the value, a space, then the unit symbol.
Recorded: 40 km/h
